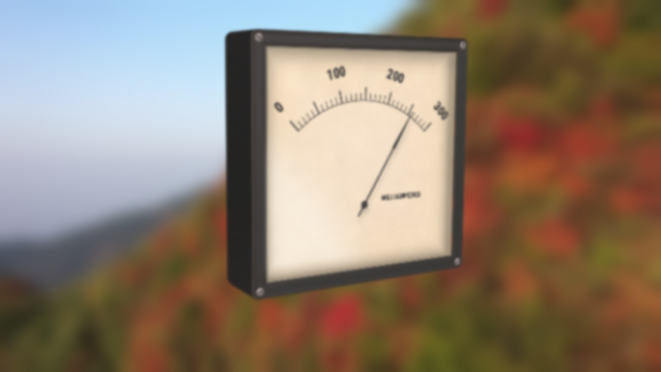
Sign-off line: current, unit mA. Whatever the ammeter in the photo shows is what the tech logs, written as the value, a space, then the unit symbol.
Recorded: 250 mA
